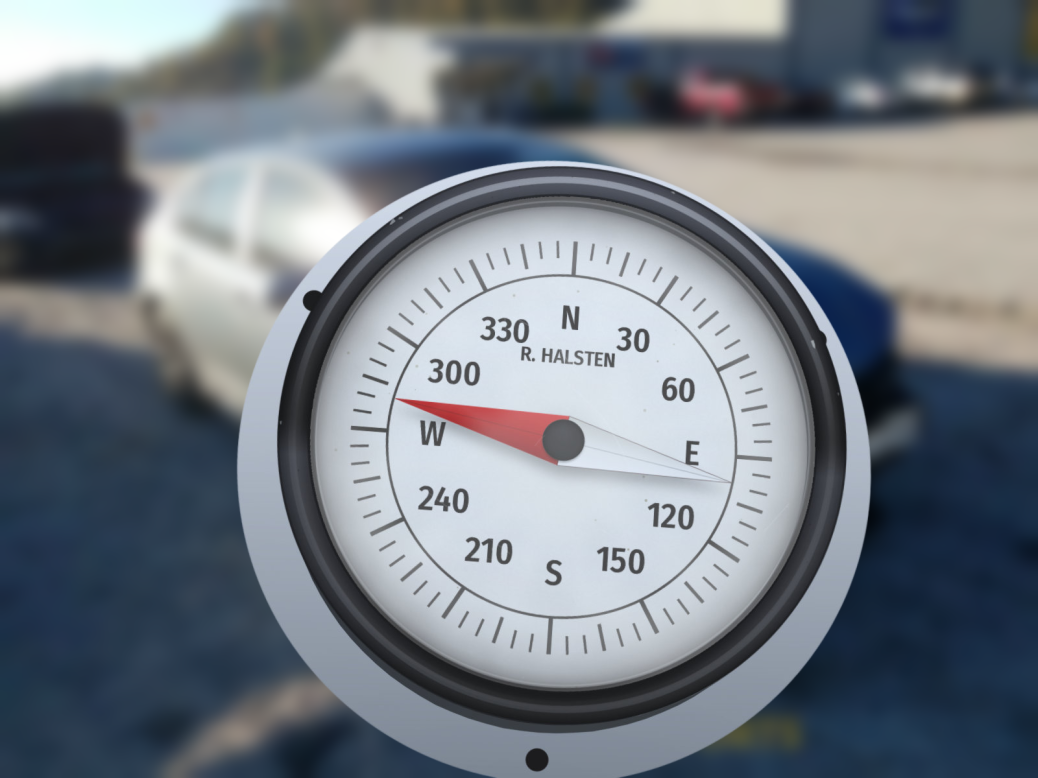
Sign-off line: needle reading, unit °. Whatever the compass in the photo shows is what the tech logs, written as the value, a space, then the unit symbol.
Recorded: 280 °
